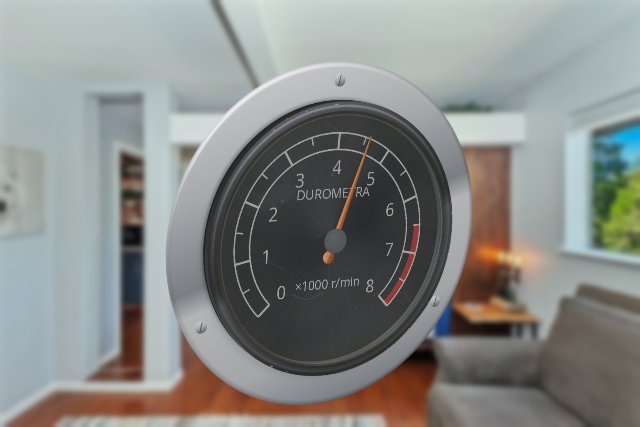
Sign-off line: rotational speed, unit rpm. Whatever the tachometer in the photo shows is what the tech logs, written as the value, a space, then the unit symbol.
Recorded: 4500 rpm
